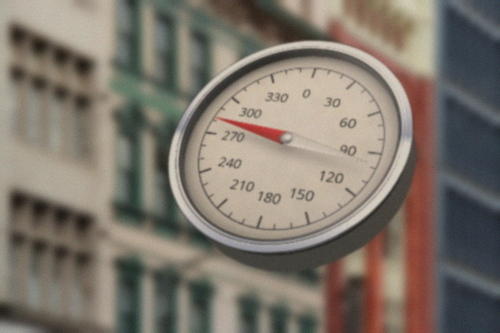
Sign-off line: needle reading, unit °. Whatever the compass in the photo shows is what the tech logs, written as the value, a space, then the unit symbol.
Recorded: 280 °
